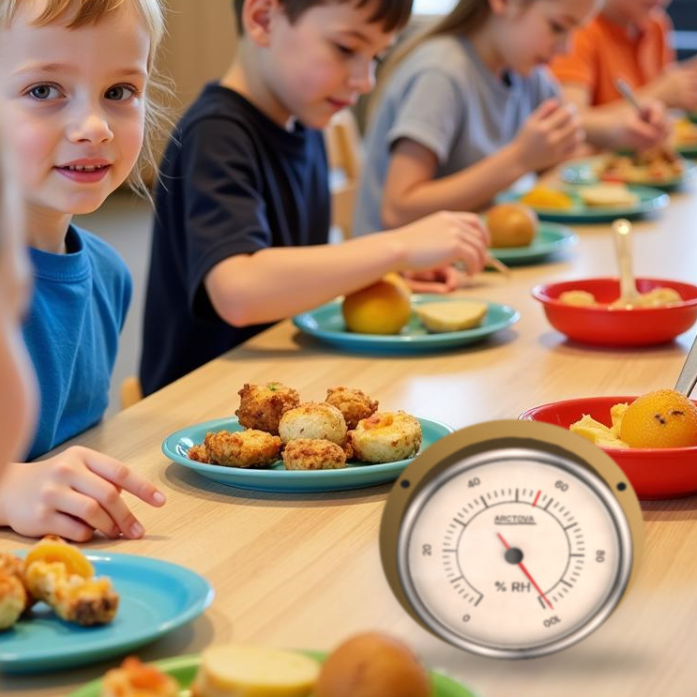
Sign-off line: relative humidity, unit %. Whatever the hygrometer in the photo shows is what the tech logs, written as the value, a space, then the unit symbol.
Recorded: 98 %
